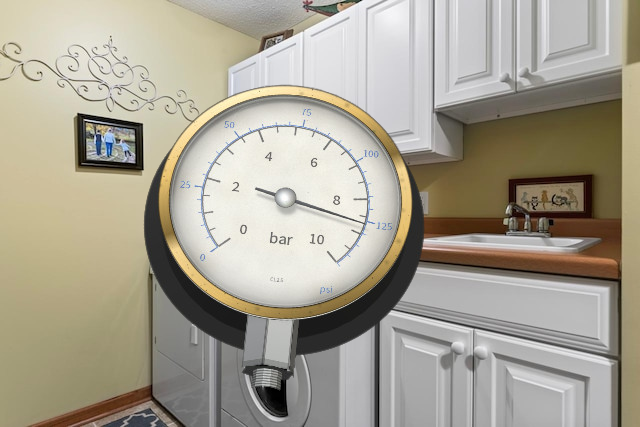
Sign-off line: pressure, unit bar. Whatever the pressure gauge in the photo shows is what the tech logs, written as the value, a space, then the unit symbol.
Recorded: 8.75 bar
